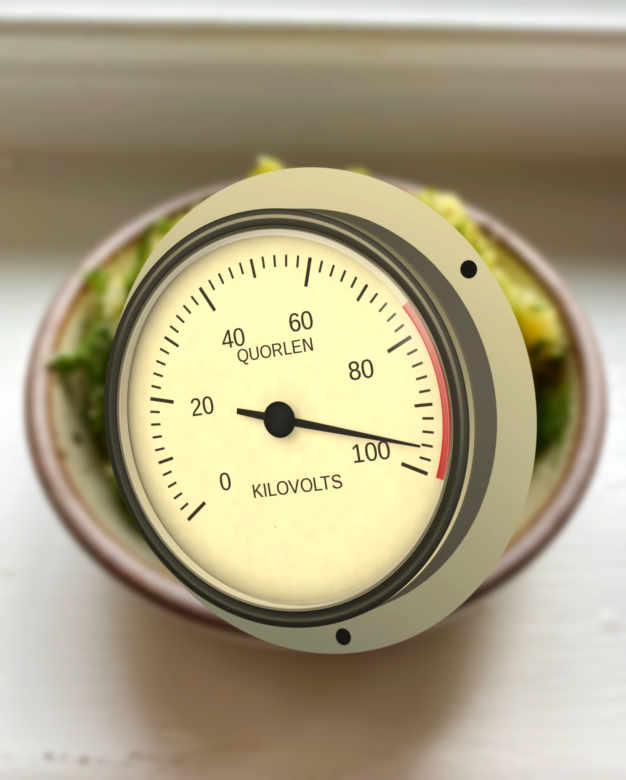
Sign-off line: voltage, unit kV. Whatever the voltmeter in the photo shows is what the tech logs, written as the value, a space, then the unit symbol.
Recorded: 96 kV
